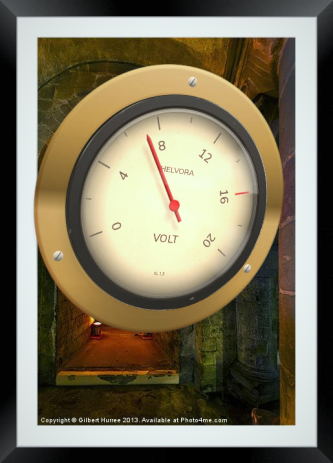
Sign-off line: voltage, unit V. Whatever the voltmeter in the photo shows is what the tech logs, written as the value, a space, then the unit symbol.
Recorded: 7 V
